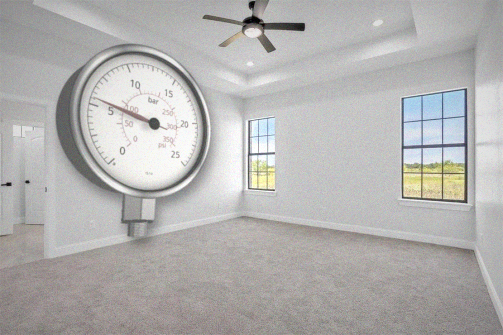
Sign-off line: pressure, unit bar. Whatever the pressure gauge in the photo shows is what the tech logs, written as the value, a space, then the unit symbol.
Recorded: 5.5 bar
